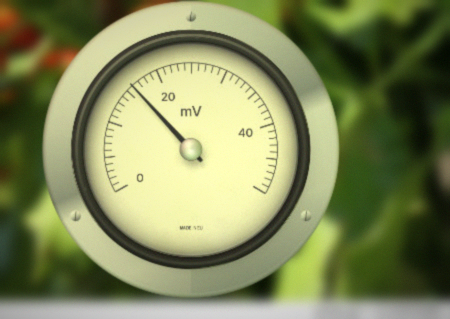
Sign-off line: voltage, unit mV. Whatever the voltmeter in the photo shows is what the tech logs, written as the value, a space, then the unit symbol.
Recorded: 16 mV
